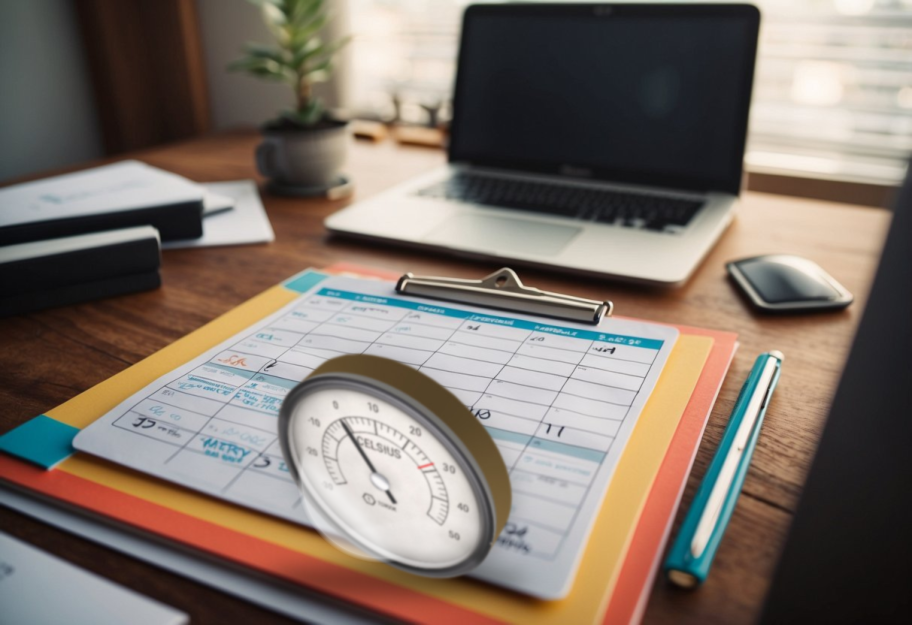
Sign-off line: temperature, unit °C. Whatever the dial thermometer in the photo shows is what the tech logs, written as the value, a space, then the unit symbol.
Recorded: 0 °C
